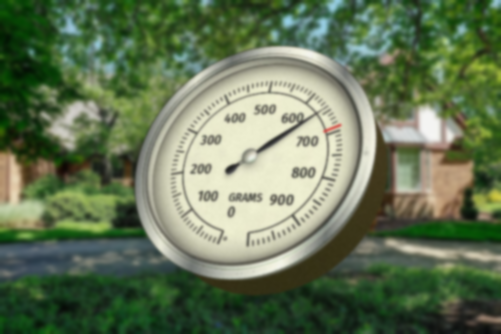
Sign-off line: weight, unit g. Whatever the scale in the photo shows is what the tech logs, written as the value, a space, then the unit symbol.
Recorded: 650 g
